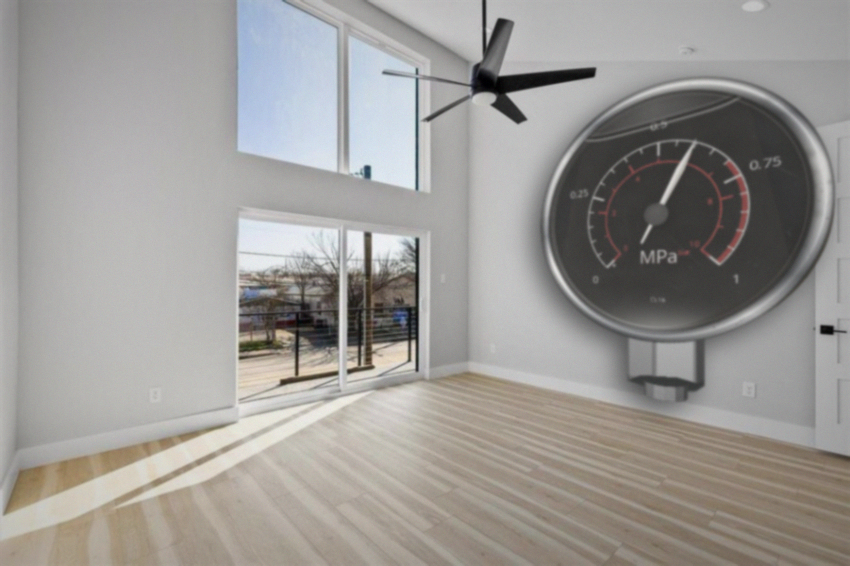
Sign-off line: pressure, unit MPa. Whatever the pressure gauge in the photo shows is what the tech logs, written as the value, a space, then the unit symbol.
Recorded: 0.6 MPa
